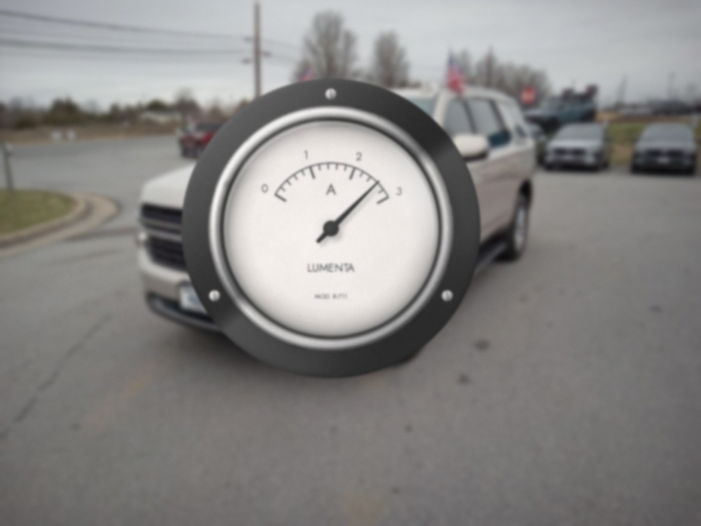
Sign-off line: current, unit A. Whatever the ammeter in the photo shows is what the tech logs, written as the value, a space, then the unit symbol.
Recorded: 2.6 A
